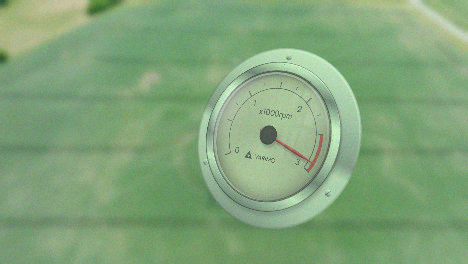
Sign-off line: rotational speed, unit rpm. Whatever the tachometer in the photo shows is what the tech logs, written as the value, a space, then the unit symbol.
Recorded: 2875 rpm
